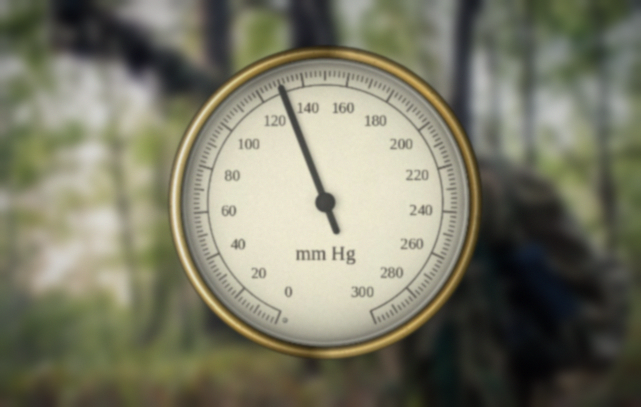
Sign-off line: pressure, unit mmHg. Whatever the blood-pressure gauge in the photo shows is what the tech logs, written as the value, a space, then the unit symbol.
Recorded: 130 mmHg
